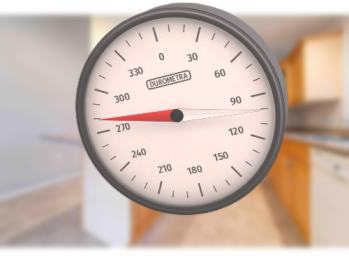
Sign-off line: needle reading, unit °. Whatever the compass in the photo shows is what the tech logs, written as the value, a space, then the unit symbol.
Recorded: 280 °
